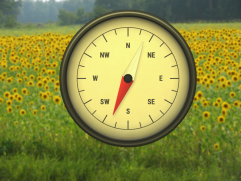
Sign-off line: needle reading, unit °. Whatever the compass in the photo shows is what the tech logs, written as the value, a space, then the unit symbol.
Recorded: 202.5 °
